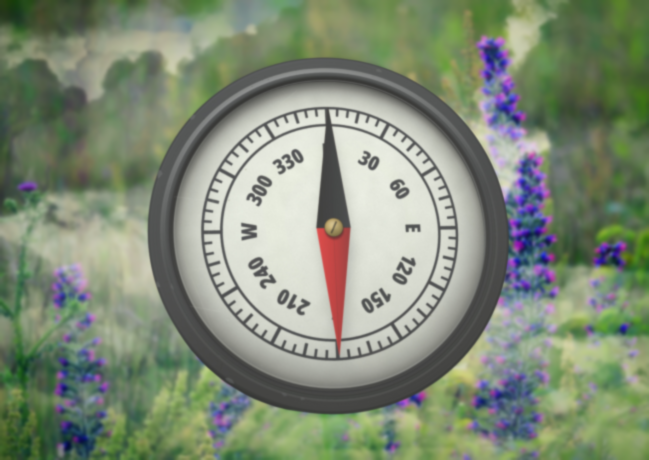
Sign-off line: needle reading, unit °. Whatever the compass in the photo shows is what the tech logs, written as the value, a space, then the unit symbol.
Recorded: 180 °
